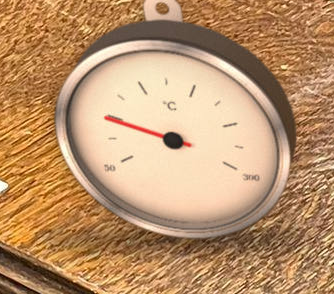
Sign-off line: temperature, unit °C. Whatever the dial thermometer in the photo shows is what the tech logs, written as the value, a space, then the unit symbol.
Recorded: 100 °C
